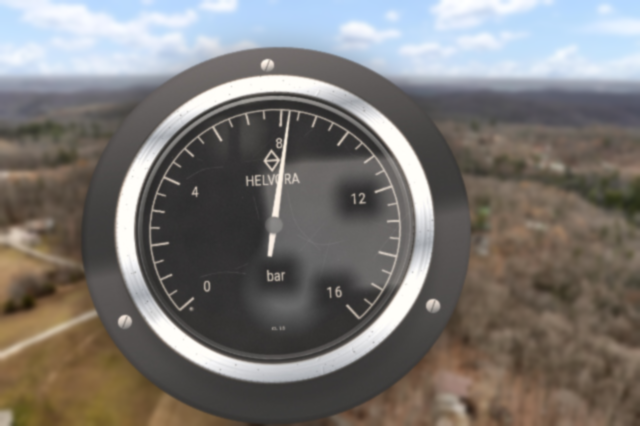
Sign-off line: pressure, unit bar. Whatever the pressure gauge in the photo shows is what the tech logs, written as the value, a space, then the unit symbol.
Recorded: 8.25 bar
